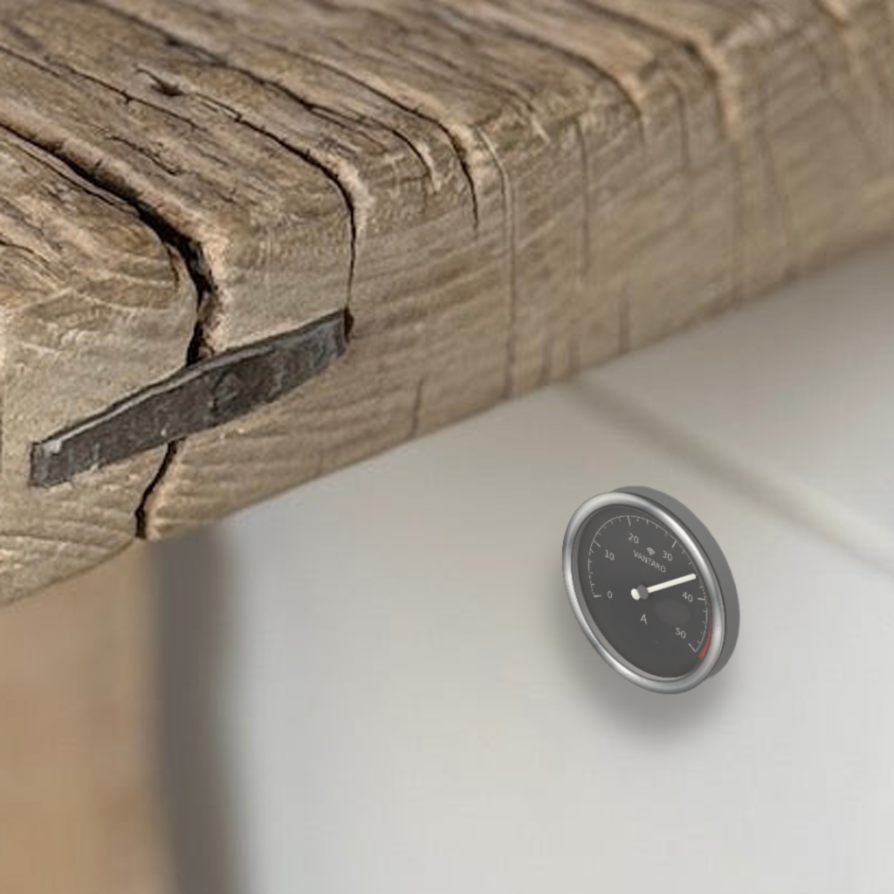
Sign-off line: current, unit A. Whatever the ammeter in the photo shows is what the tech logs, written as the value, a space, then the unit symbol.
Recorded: 36 A
